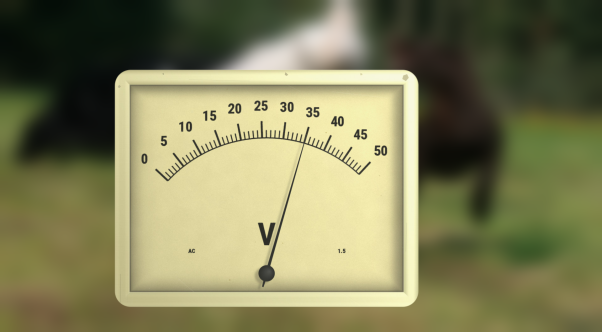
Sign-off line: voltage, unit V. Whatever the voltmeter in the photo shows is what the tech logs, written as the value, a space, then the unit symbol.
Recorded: 35 V
